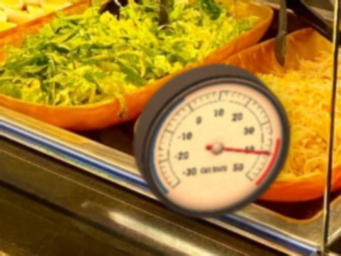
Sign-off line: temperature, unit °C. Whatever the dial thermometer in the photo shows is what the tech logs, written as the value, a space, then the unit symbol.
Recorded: 40 °C
